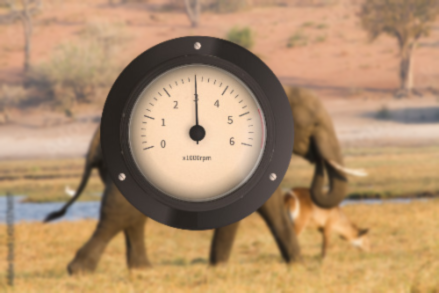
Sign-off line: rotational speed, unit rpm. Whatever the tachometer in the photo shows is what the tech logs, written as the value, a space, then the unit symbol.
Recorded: 3000 rpm
